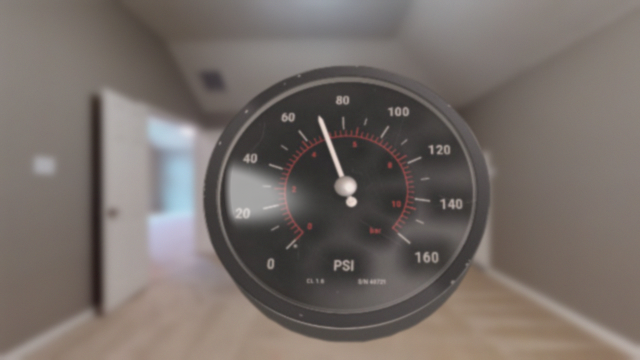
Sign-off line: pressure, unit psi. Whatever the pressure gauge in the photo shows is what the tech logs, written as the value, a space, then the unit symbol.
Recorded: 70 psi
